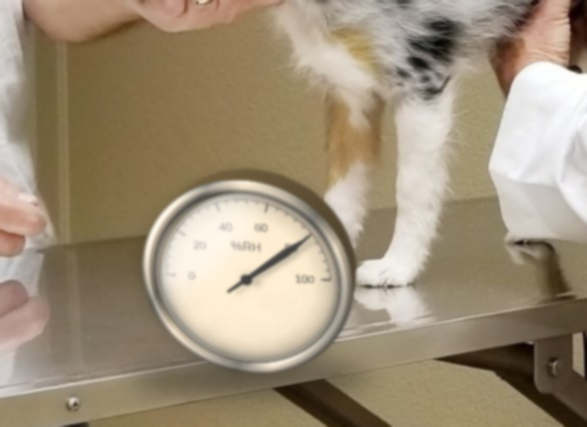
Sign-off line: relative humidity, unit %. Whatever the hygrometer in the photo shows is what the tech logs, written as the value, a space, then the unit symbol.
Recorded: 80 %
